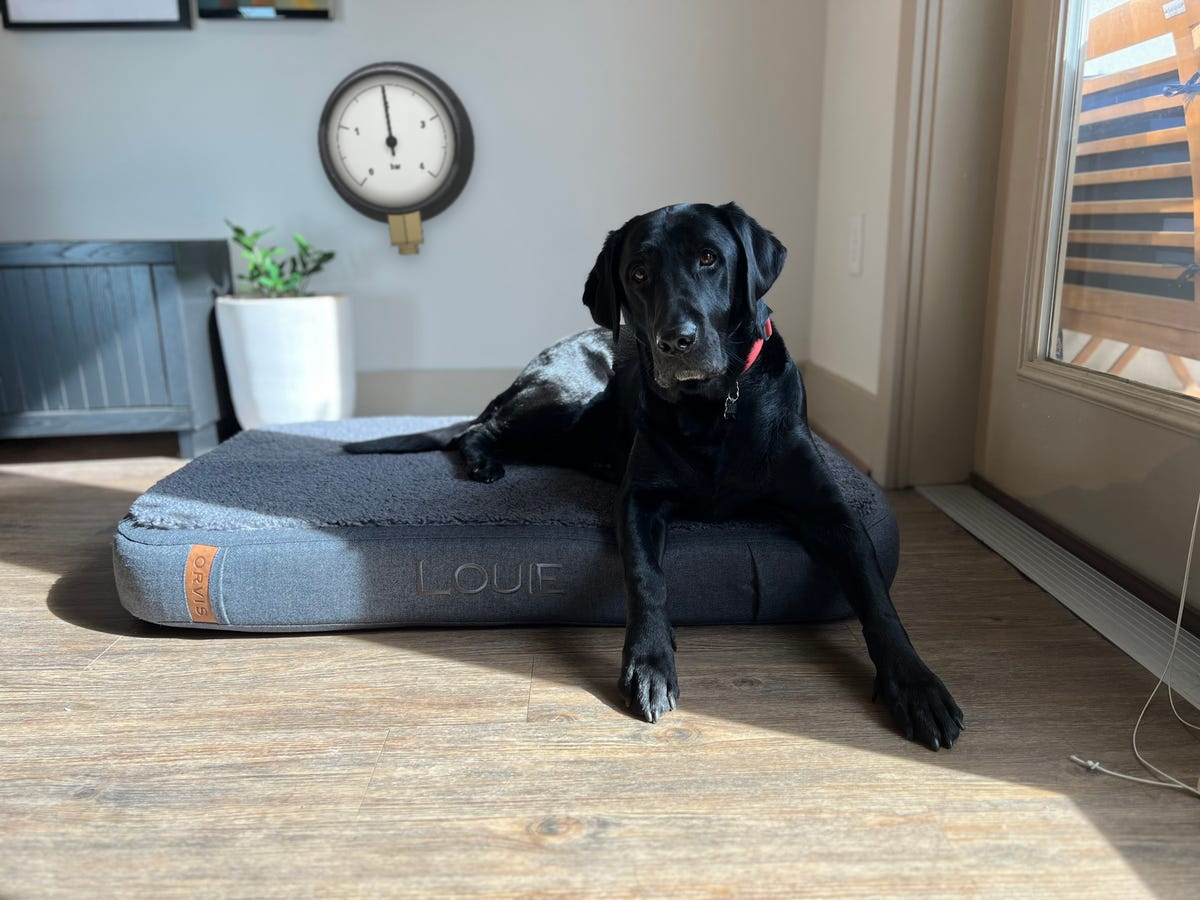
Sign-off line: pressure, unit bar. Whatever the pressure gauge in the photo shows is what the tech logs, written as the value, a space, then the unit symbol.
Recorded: 2 bar
